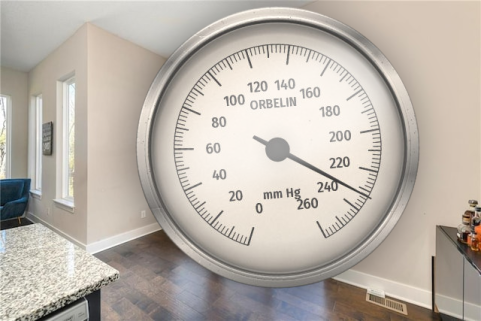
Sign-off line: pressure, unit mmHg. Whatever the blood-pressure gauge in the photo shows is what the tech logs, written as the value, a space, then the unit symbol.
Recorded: 232 mmHg
